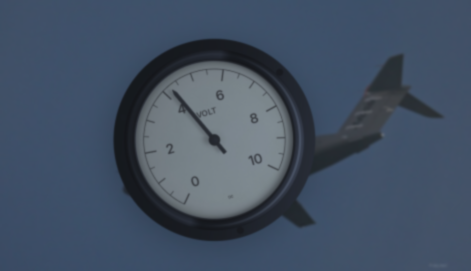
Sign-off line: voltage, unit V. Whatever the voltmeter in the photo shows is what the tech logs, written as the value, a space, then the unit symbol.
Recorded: 4.25 V
